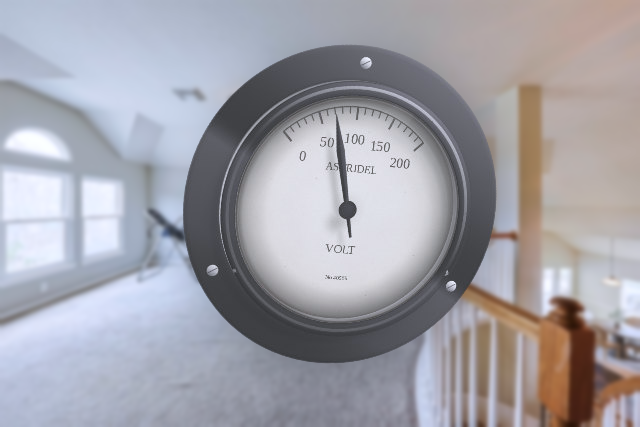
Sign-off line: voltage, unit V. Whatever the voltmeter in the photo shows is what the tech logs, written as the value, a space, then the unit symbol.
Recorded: 70 V
